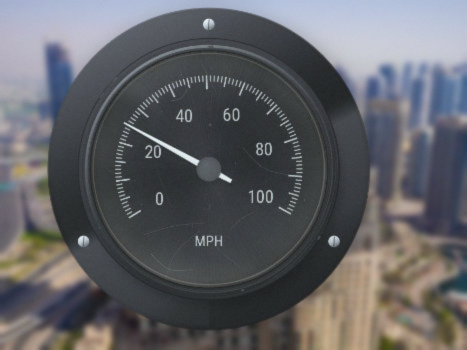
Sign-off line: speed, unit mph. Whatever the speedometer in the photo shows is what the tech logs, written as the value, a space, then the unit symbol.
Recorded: 25 mph
